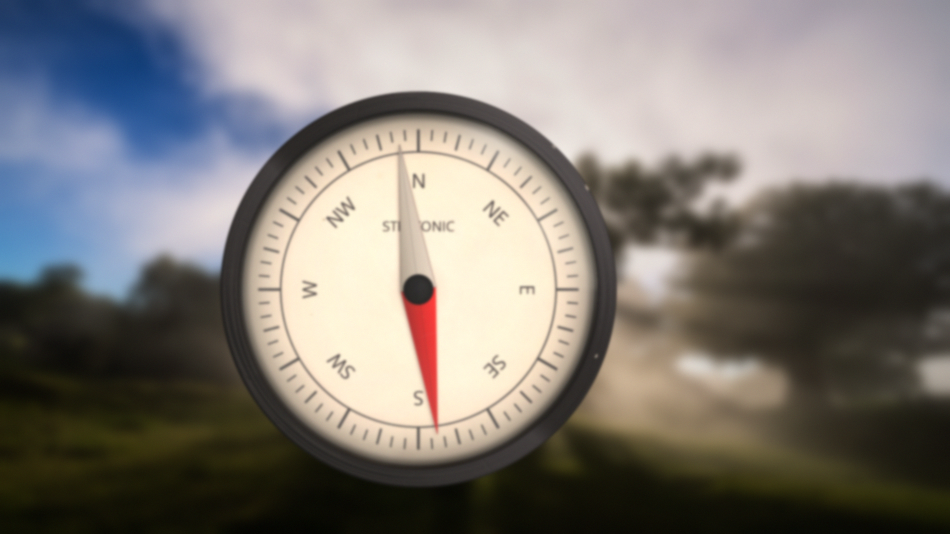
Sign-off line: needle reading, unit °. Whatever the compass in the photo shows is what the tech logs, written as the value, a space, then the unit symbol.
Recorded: 172.5 °
